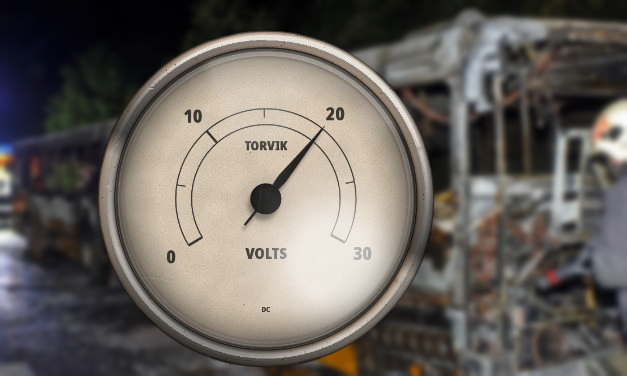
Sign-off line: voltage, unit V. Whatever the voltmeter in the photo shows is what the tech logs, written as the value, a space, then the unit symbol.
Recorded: 20 V
